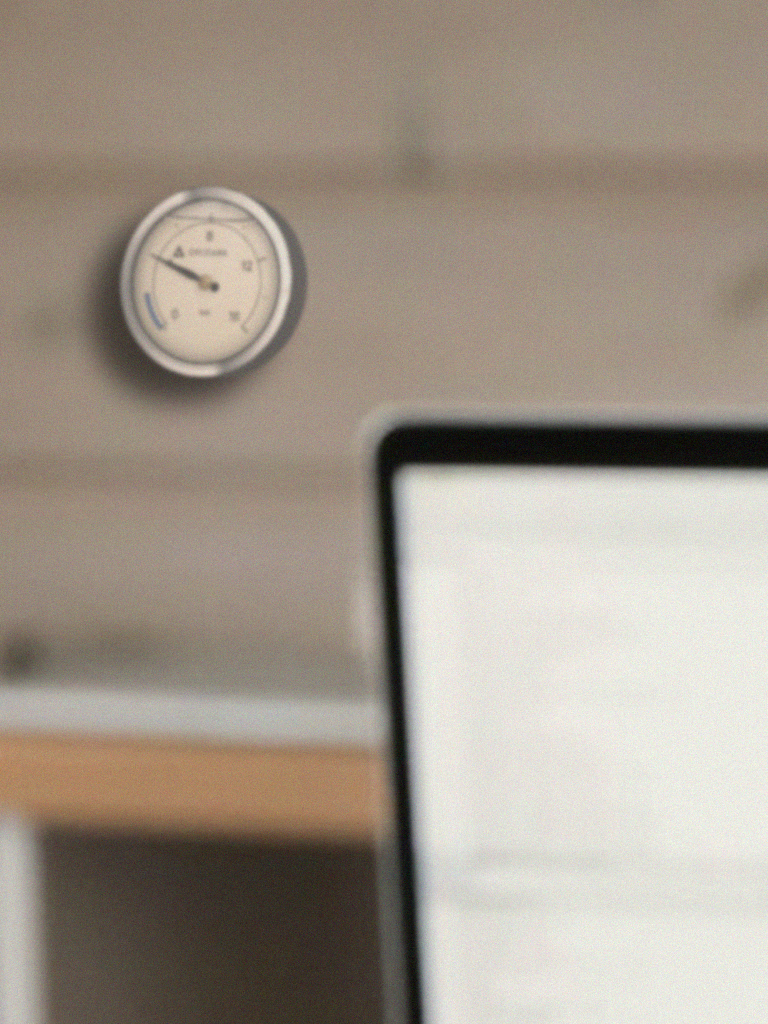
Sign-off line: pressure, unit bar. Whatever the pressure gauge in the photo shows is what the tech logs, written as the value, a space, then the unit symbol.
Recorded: 4 bar
